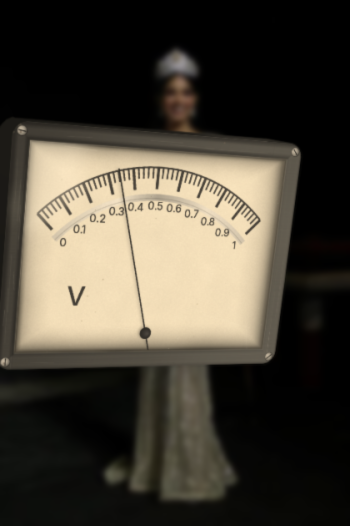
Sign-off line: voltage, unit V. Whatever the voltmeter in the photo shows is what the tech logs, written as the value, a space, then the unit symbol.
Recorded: 0.34 V
